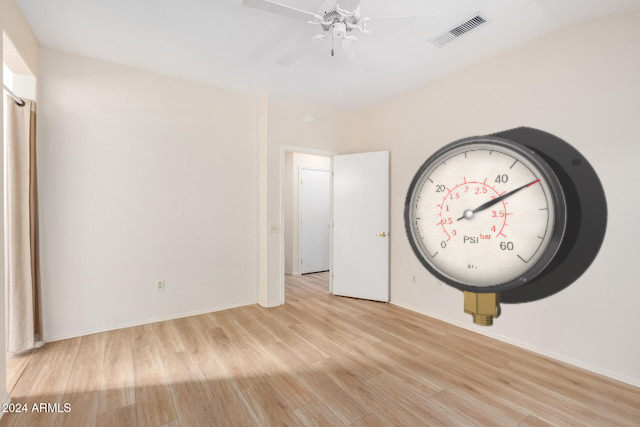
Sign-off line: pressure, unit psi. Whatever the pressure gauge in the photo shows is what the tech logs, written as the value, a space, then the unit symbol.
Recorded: 45 psi
